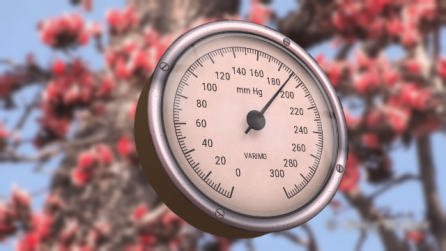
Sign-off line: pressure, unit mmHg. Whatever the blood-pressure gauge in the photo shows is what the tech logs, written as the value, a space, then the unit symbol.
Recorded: 190 mmHg
